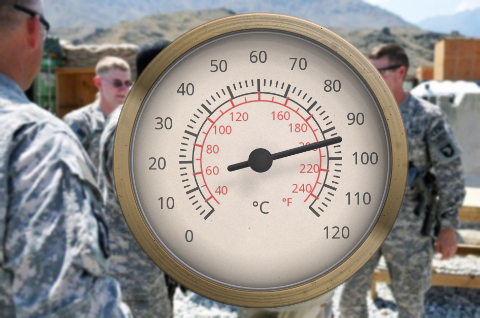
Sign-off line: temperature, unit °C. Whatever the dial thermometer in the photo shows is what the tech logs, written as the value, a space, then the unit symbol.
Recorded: 94 °C
